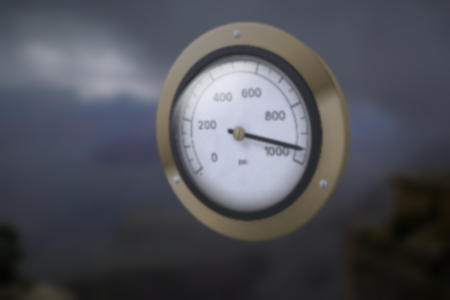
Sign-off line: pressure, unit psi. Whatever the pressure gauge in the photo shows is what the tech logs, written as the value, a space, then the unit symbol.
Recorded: 950 psi
